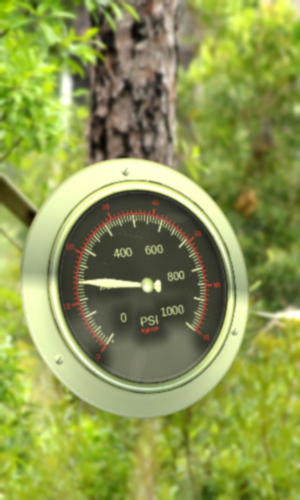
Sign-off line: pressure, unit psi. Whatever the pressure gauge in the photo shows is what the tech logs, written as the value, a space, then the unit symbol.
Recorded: 200 psi
